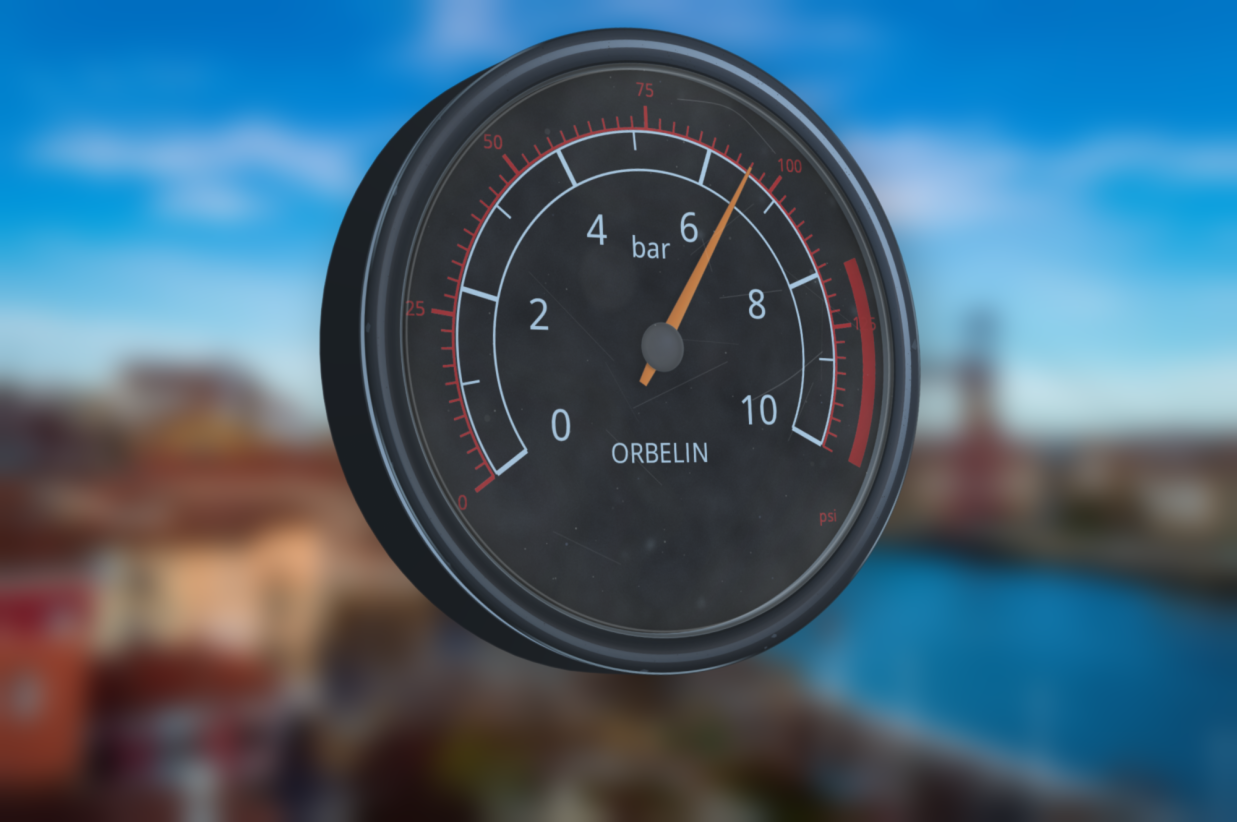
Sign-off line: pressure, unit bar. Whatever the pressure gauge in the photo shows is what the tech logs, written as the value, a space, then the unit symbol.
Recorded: 6.5 bar
